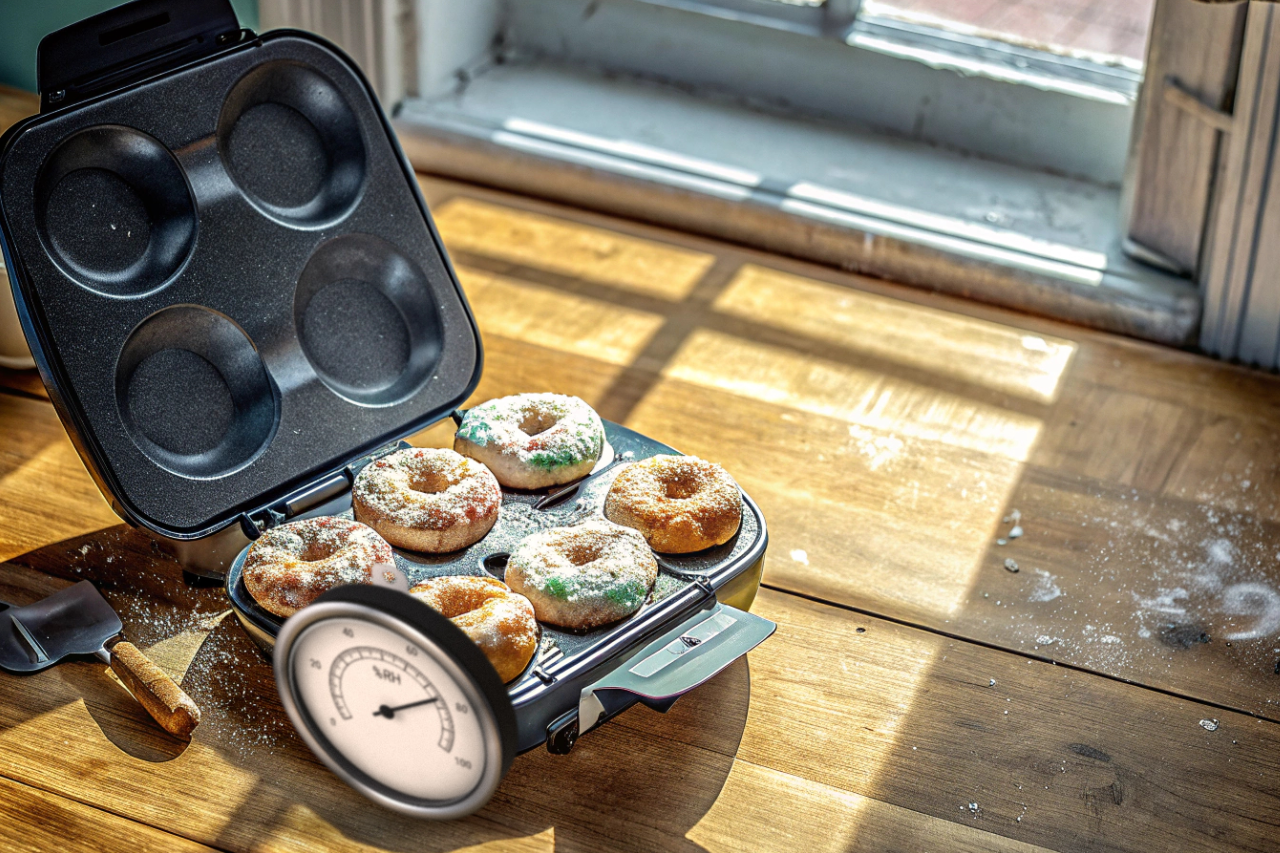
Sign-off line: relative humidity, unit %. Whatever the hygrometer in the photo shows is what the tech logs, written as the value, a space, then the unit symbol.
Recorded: 75 %
